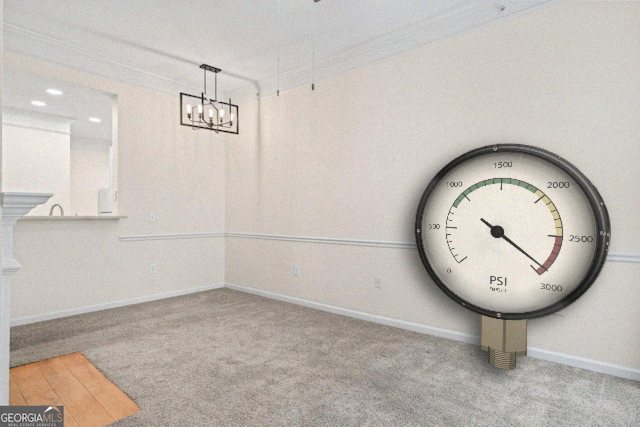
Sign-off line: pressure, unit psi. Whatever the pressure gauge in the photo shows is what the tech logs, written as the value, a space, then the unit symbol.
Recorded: 2900 psi
